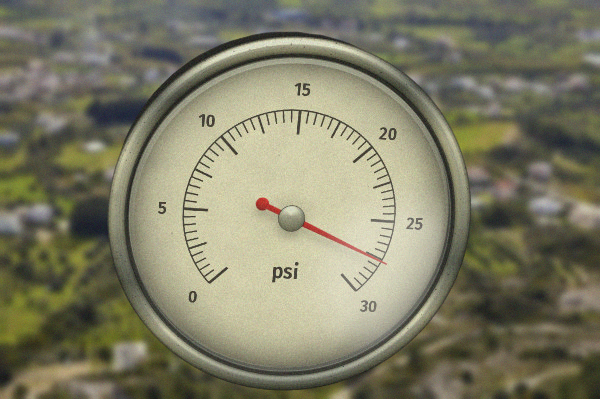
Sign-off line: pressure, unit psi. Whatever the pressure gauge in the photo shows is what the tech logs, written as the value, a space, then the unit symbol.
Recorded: 27.5 psi
